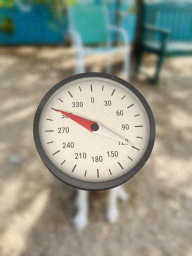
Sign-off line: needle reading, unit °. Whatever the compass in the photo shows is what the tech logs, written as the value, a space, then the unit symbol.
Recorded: 300 °
